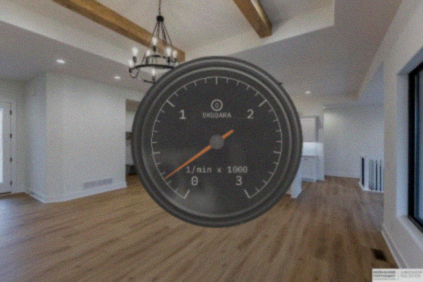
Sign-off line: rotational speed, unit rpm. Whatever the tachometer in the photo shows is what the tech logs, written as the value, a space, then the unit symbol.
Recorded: 250 rpm
